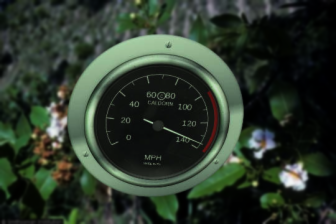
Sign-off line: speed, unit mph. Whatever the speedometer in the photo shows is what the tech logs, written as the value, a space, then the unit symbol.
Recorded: 135 mph
